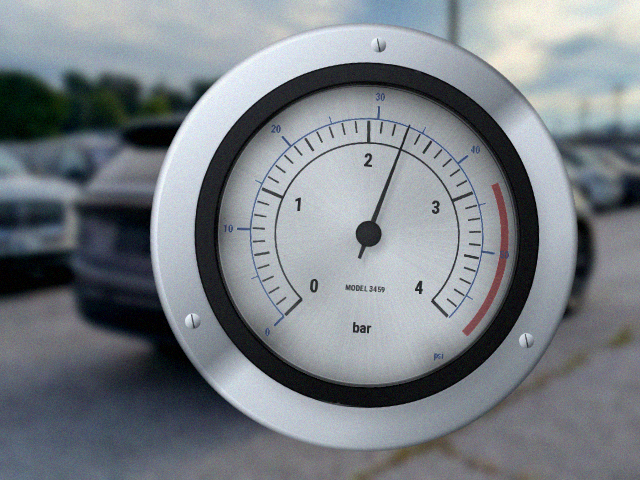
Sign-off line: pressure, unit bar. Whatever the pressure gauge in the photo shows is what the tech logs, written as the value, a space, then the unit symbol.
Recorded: 2.3 bar
